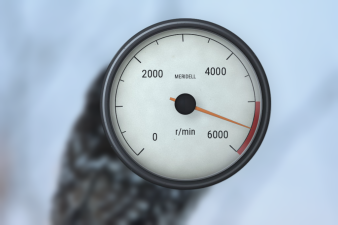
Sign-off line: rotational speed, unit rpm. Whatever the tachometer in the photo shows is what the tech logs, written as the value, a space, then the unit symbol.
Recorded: 5500 rpm
